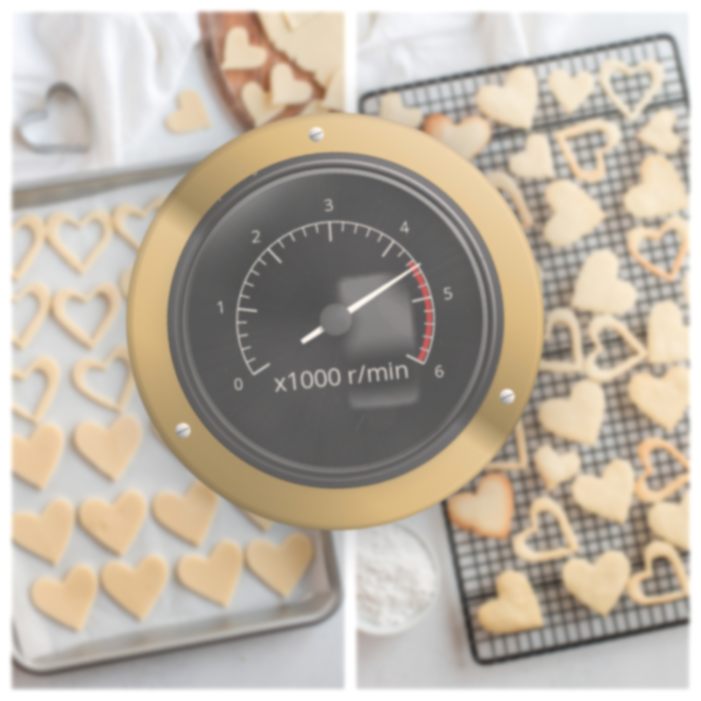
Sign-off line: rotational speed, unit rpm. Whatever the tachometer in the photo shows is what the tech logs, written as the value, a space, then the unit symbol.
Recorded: 4500 rpm
